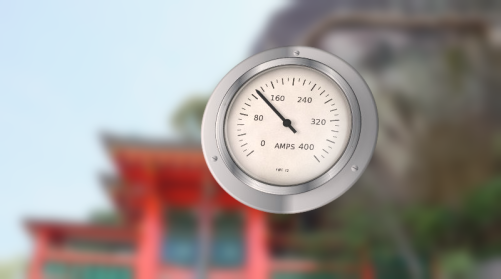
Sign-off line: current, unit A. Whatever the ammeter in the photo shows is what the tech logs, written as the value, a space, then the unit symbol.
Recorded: 130 A
